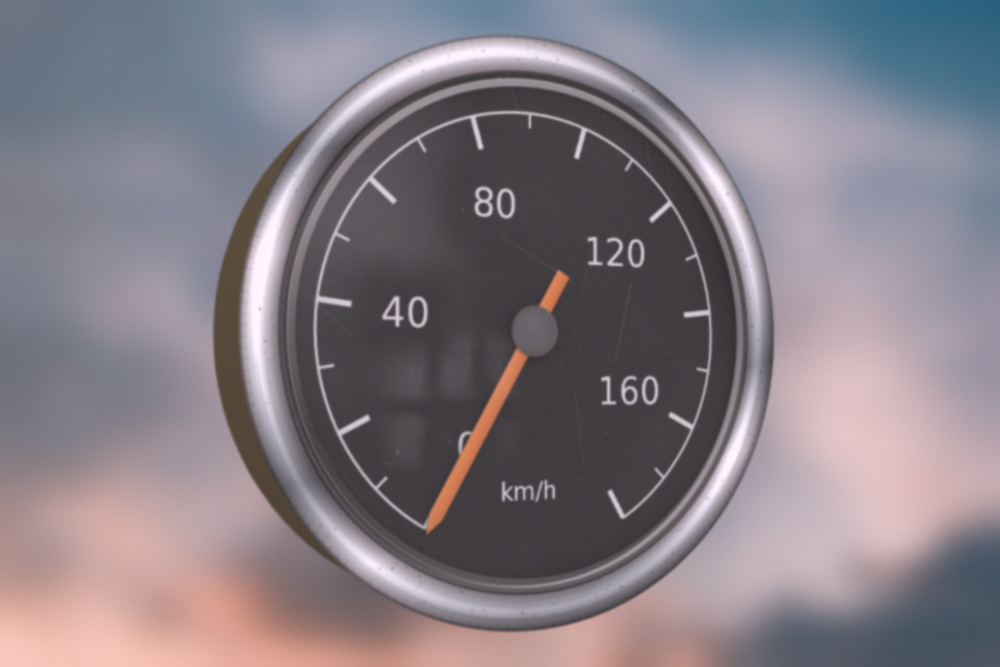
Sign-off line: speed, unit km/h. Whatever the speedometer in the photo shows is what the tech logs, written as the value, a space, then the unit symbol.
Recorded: 0 km/h
